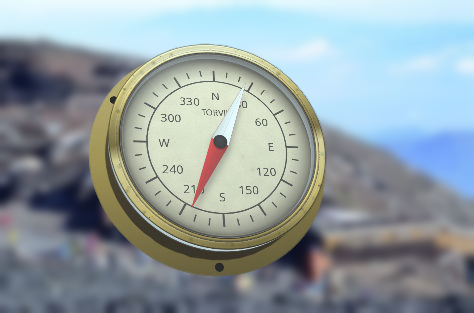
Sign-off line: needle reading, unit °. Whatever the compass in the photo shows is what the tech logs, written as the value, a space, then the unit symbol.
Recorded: 205 °
